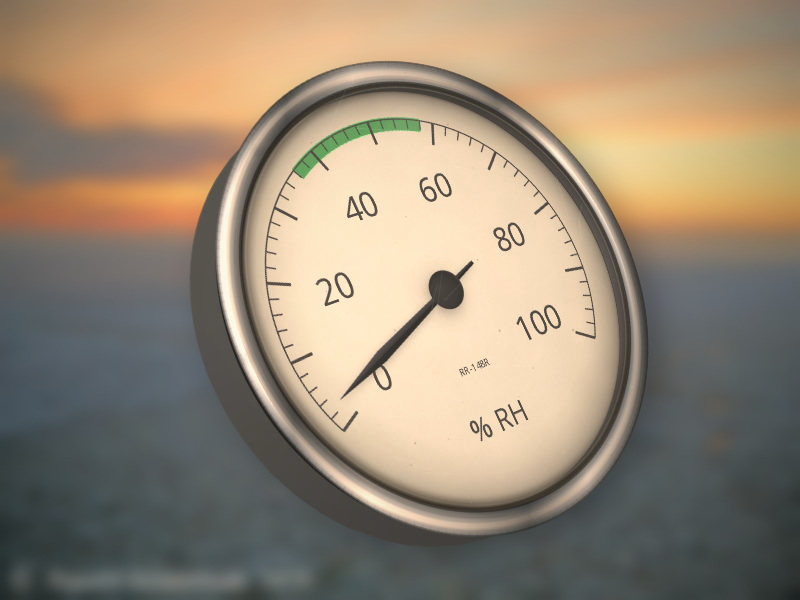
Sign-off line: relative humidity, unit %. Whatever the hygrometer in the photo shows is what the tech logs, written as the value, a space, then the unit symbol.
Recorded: 3 %
